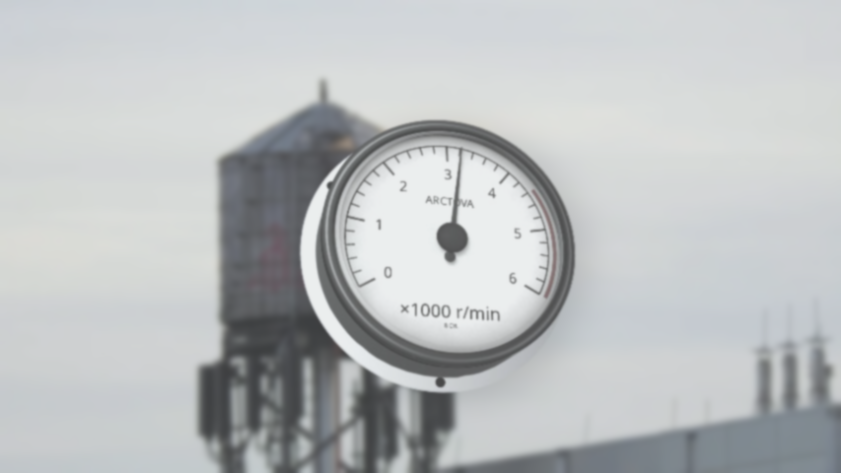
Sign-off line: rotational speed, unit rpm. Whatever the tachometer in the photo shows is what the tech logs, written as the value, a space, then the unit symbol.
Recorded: 3200 rpm
